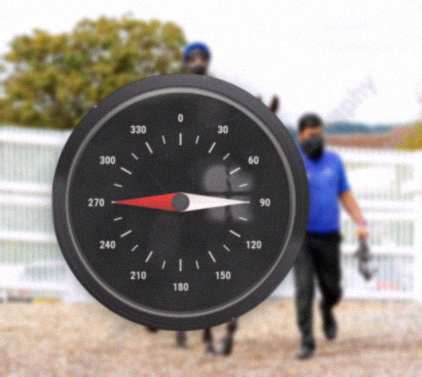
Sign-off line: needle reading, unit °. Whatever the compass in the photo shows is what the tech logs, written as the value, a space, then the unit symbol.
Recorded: 270 °
